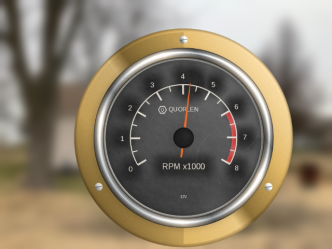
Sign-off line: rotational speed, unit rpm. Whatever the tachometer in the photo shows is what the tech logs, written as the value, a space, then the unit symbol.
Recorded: 4250 rpm
